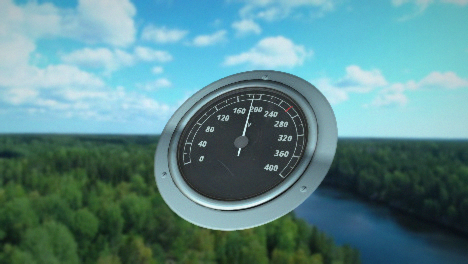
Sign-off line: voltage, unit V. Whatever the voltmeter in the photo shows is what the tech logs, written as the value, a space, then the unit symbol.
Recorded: 190 V
